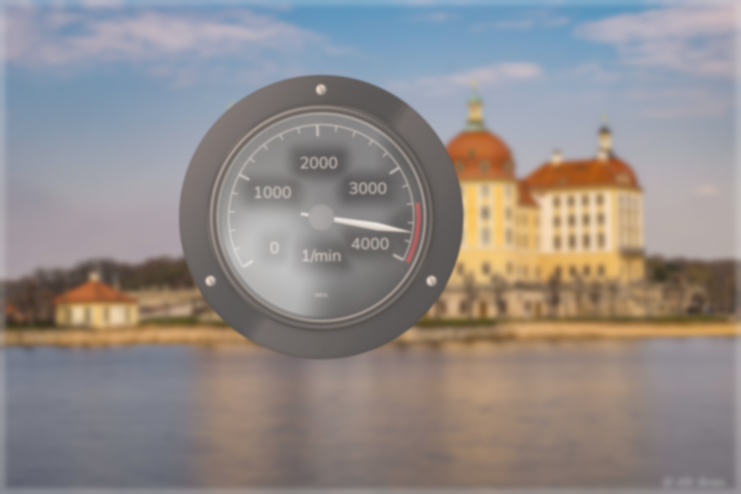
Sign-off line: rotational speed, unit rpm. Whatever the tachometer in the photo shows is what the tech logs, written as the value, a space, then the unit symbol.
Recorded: 3700 rpm
